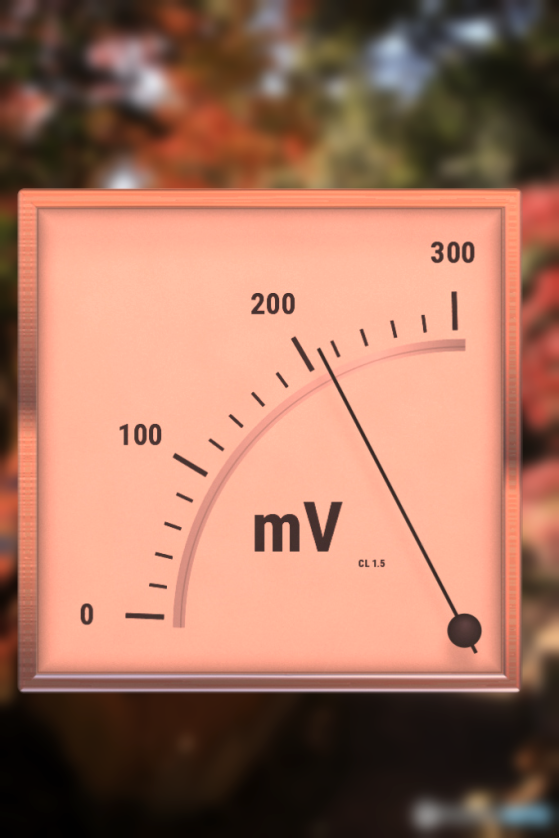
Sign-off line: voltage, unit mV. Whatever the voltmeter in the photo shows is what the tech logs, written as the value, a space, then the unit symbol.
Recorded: 210 mV
